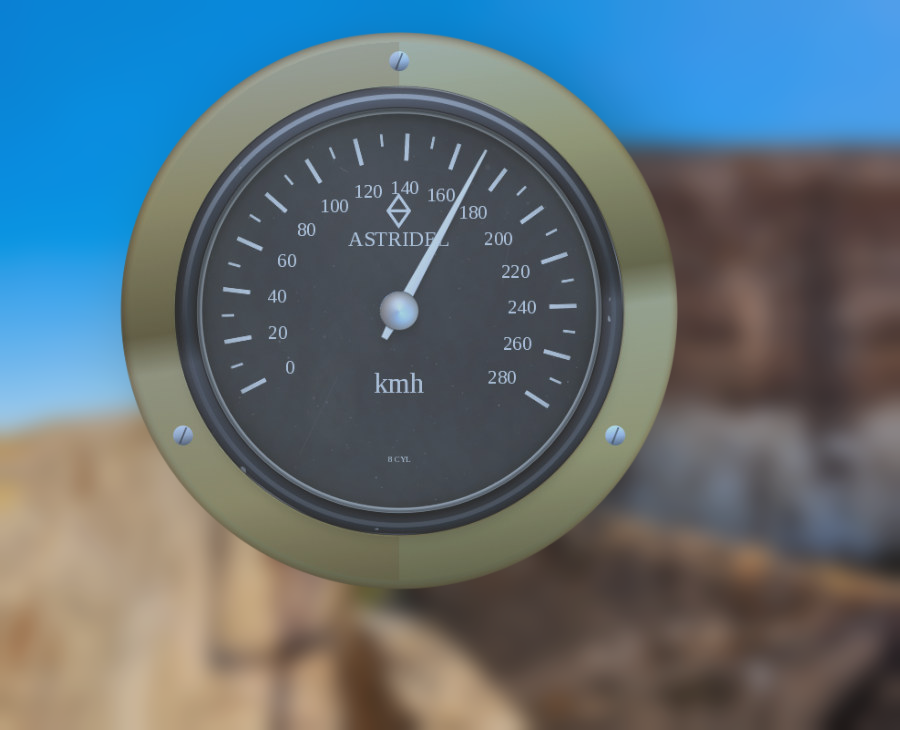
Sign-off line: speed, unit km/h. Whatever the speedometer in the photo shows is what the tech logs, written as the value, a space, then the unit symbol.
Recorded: 170 km/h
